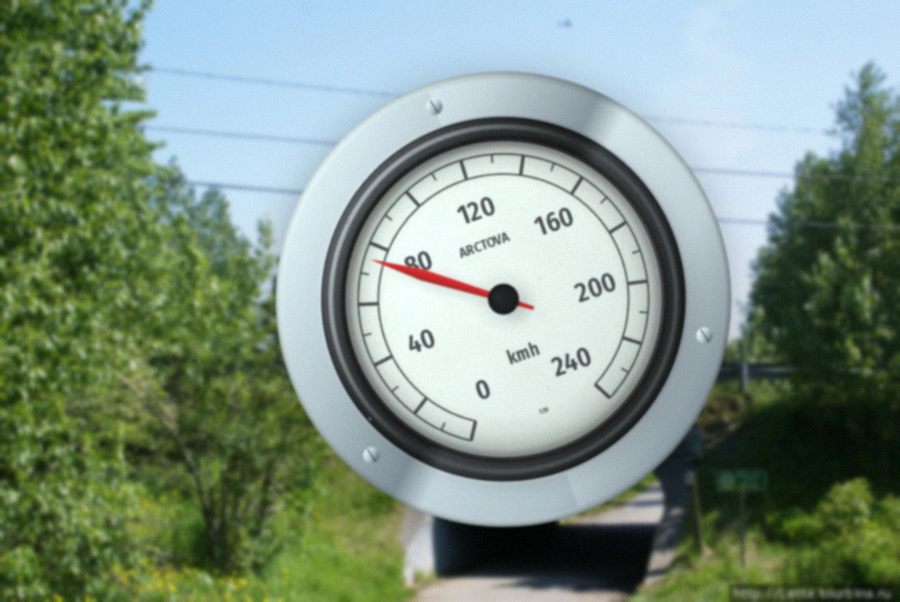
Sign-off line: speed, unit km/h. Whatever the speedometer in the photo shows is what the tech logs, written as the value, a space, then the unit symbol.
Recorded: 75 km/h
